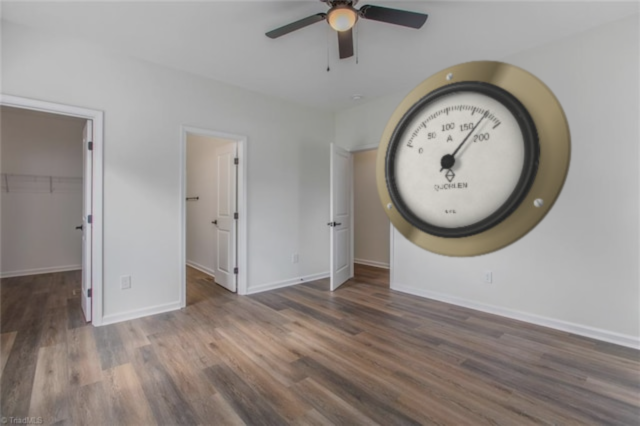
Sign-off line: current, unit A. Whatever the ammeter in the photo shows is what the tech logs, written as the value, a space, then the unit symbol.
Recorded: 175 A
